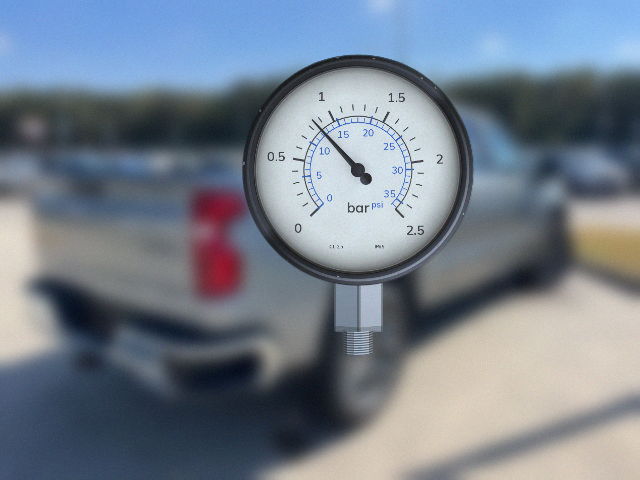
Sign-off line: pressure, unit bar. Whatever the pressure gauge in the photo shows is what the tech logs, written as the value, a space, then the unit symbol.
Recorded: 0.85 bar
